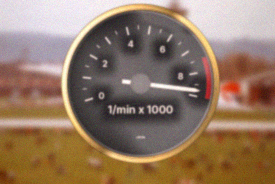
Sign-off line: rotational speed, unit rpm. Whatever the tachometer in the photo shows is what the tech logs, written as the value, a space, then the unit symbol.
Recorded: 8750 rpm
